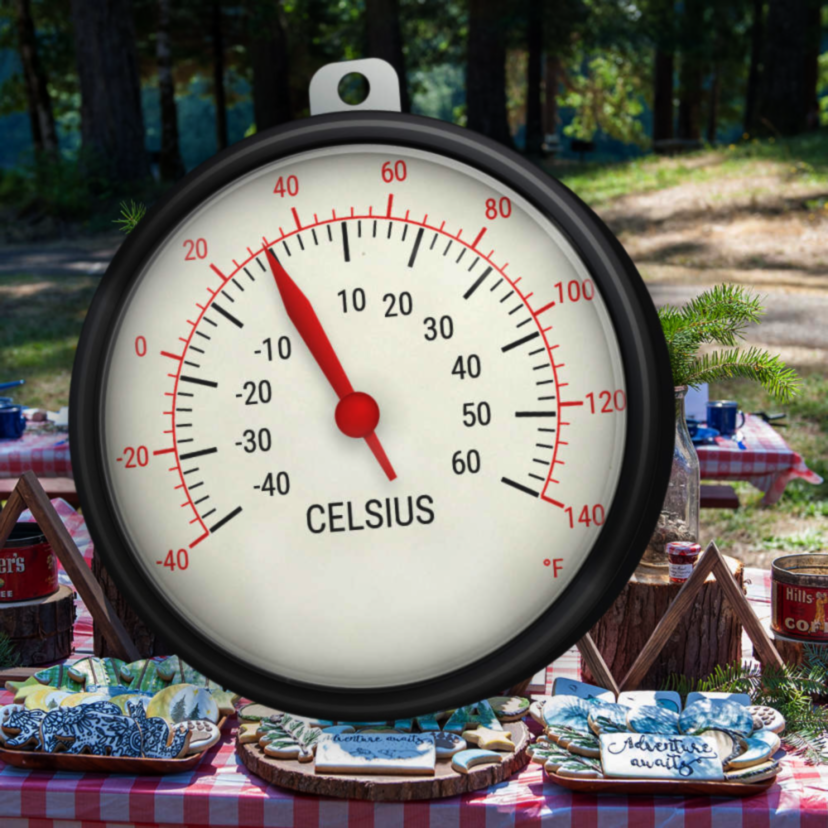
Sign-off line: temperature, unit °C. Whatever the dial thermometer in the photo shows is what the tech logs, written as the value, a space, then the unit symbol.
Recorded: 0 °C
